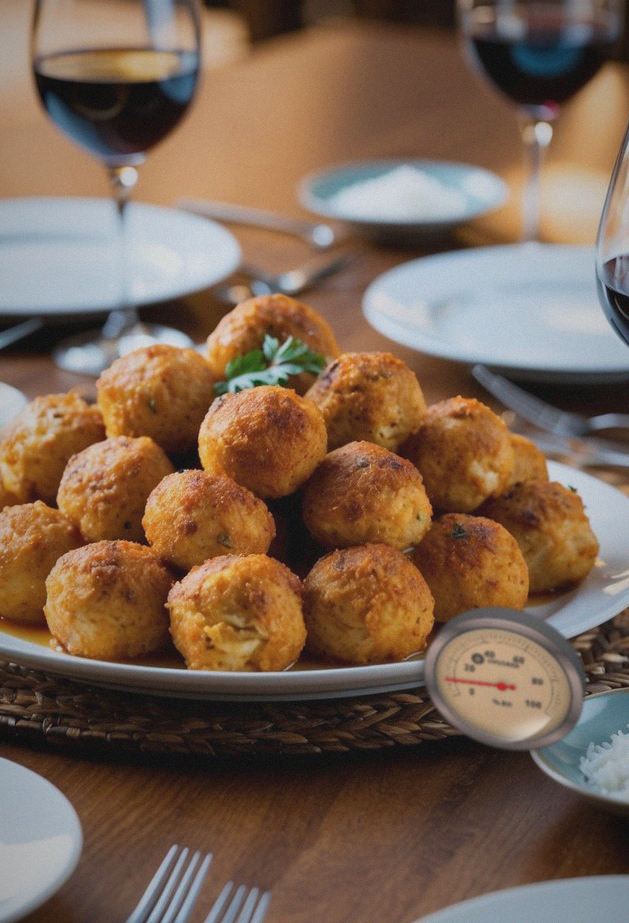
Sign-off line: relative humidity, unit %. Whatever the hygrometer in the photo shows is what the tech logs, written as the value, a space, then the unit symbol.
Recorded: 10 %
